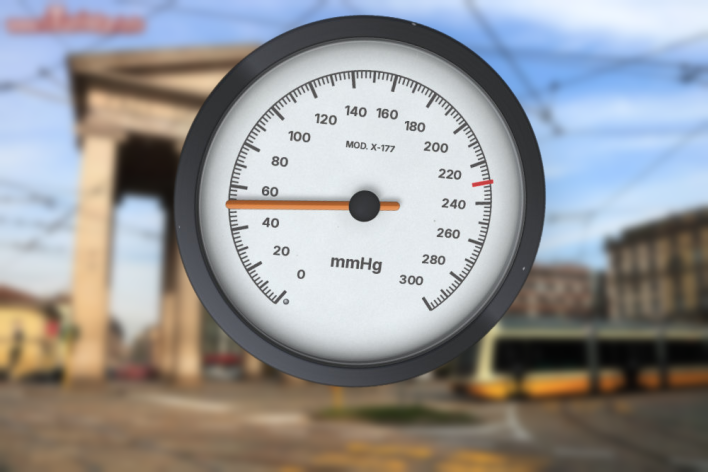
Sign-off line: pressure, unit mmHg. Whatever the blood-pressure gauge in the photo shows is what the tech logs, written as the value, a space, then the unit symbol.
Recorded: 52 mmHg
